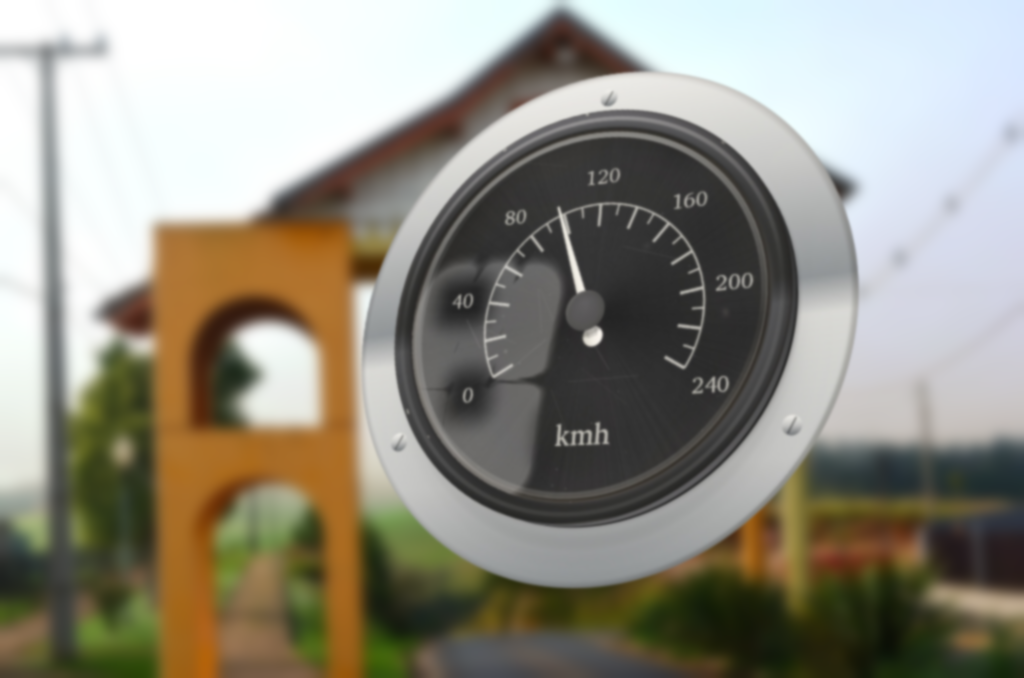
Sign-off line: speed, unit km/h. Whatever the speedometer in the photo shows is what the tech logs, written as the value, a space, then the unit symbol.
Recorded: 100 km/h
